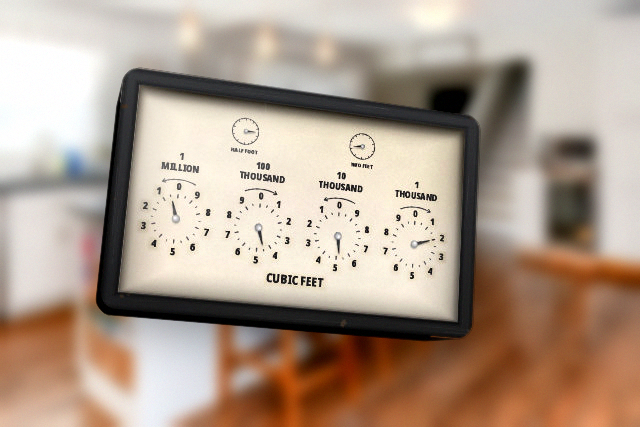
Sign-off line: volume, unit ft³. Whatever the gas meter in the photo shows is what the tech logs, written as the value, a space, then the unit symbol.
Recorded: 45200 ft³
